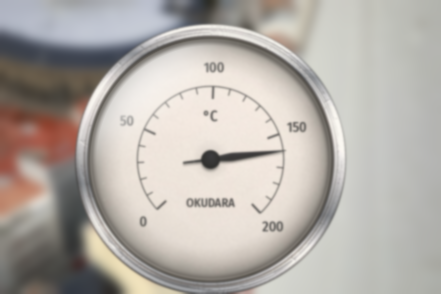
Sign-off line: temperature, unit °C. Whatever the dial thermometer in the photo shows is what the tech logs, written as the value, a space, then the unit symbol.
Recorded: 160 °C
